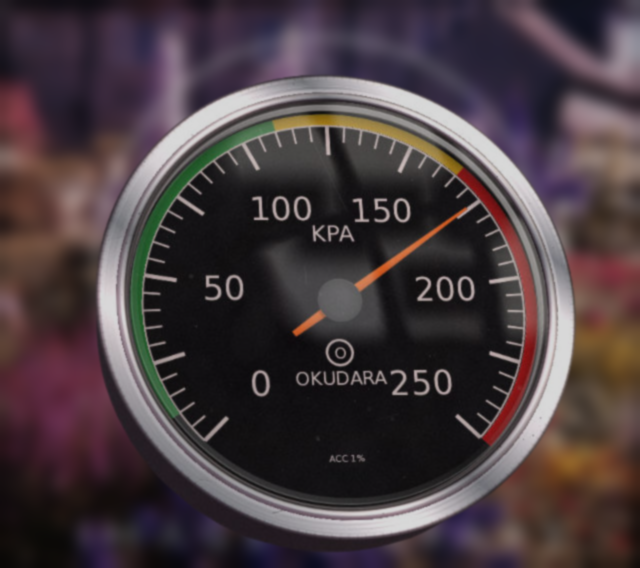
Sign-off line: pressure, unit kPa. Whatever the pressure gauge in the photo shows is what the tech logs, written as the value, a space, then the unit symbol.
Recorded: 175 kPa
